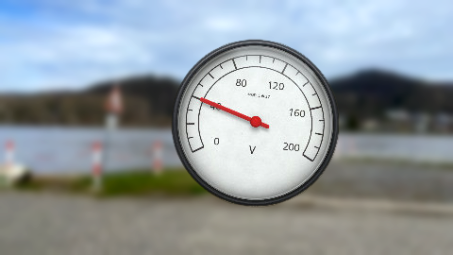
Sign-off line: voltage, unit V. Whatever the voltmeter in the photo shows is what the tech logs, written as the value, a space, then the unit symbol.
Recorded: 40 V
